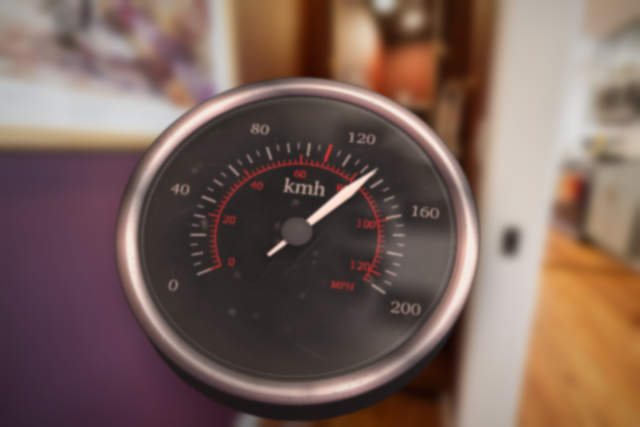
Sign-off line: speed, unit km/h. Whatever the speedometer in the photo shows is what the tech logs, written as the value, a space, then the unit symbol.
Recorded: 135 km/h
